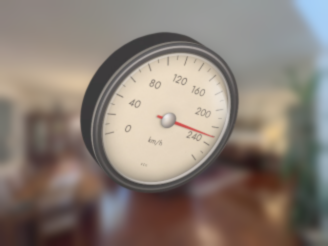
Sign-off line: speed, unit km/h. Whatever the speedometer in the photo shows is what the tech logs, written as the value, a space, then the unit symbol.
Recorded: 230 km/h
